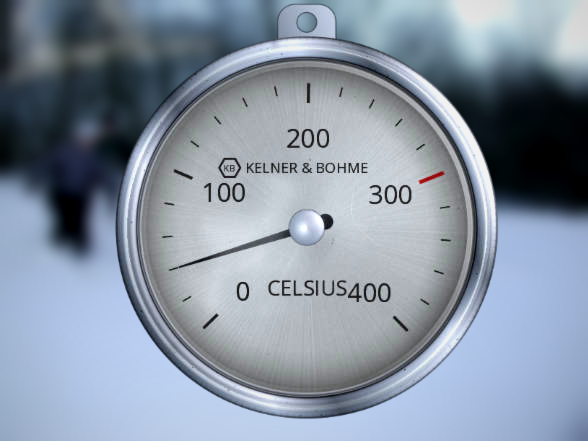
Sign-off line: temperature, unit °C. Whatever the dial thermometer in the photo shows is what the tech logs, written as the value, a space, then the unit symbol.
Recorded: 40 °C
